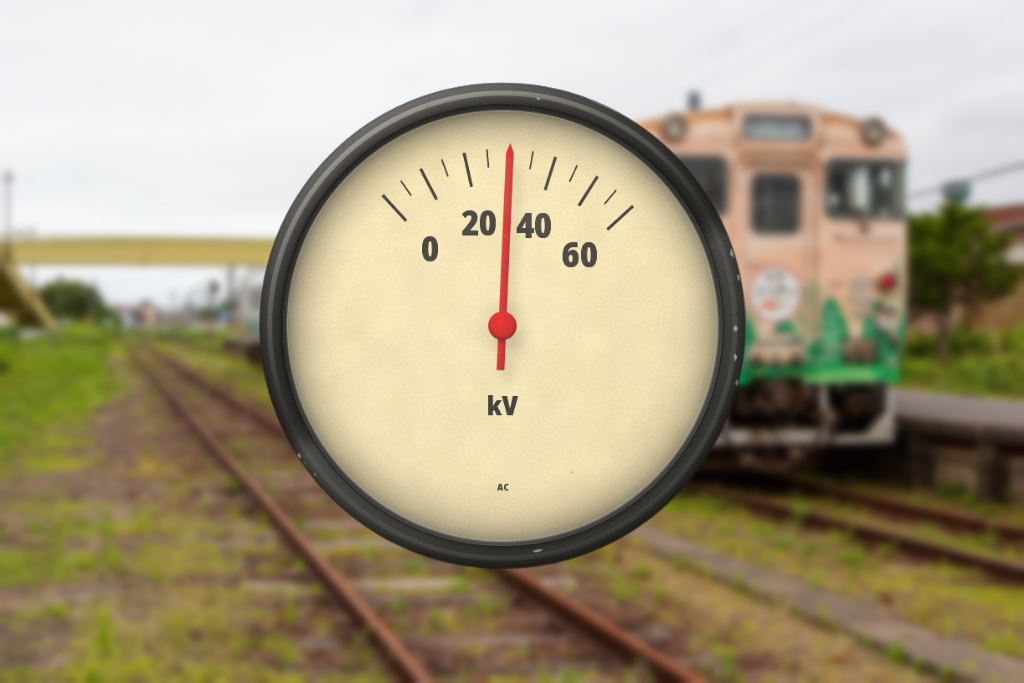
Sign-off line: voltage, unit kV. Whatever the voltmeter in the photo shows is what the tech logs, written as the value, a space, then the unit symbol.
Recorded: 30 kV
